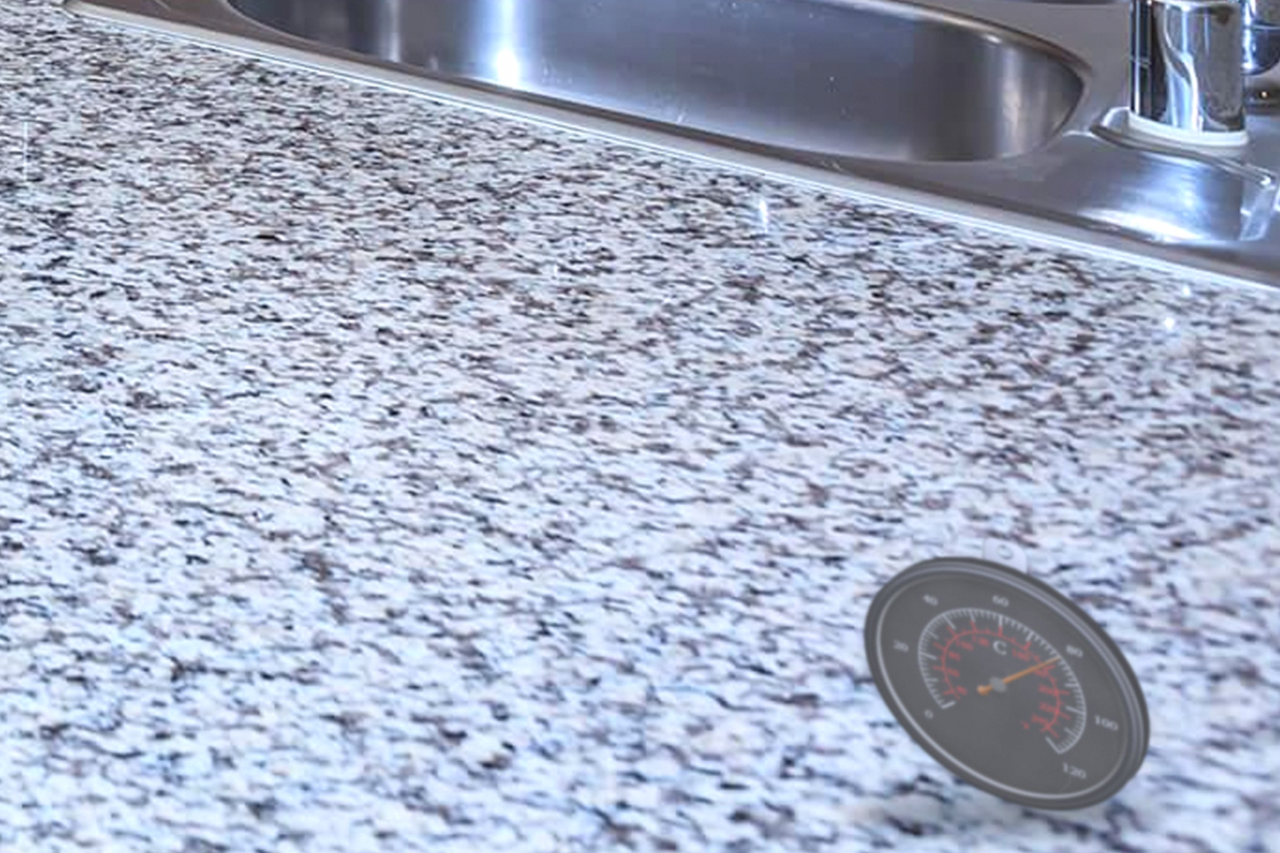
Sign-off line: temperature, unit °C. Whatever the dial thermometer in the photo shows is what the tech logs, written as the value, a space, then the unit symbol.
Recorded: 80 °C
